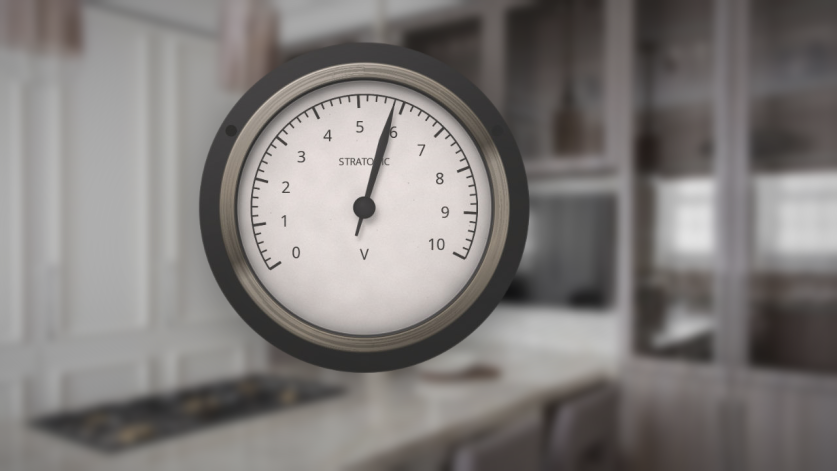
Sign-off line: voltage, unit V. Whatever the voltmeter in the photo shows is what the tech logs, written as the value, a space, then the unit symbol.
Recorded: 5.8 V
